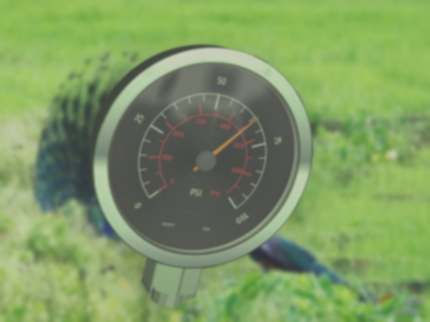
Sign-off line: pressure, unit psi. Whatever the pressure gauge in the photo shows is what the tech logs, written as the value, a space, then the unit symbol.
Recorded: 65 psi
